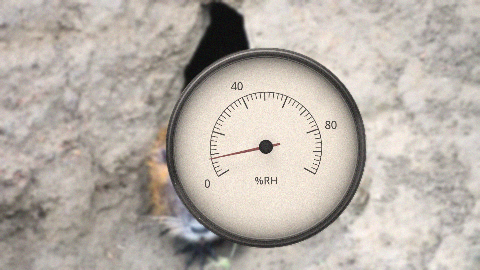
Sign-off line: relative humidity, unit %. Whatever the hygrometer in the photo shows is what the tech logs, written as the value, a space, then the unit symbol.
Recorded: 8 %
